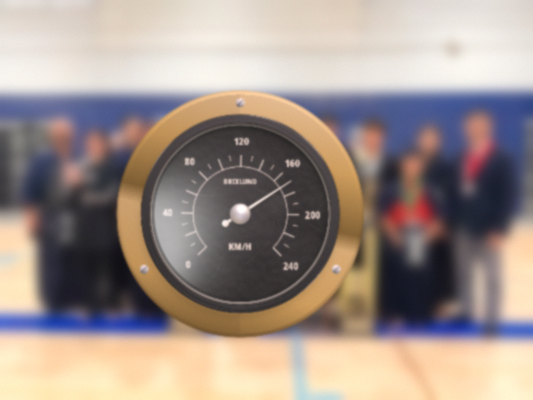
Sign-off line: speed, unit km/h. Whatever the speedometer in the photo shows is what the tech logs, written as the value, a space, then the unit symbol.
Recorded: 170 km/h
